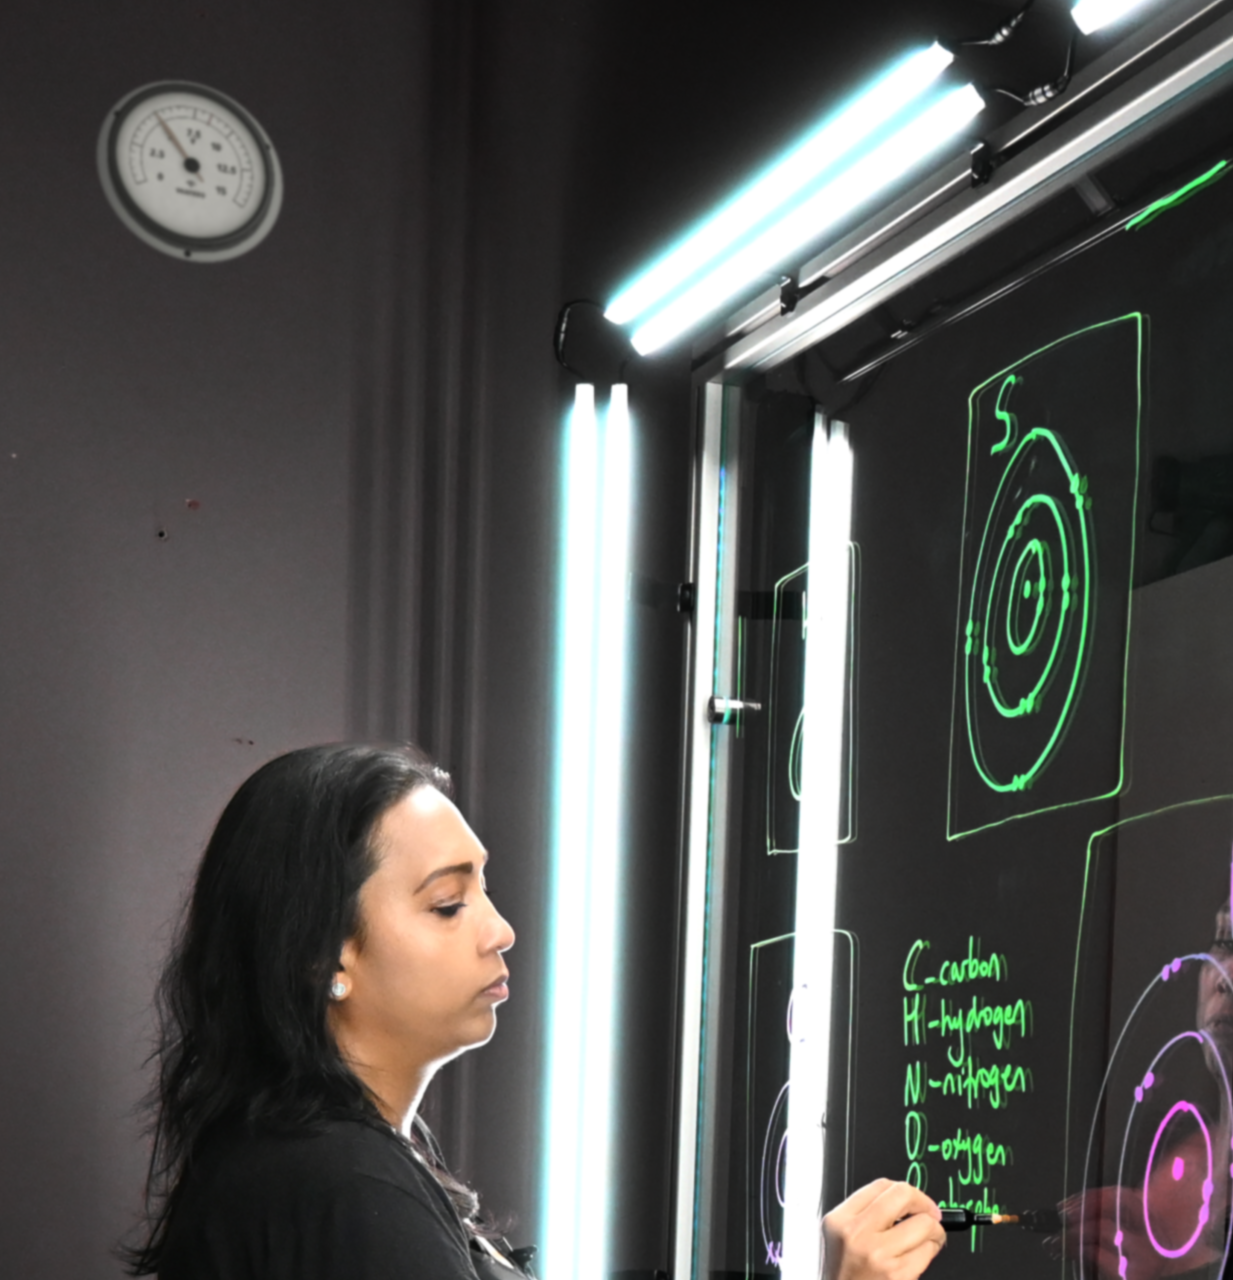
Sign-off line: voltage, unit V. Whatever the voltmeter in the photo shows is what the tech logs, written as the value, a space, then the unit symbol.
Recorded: 5 V
